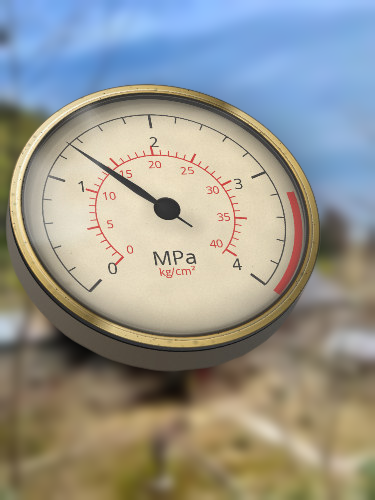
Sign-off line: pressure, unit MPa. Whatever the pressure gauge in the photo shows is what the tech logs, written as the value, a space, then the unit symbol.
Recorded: 1.3 MPa
